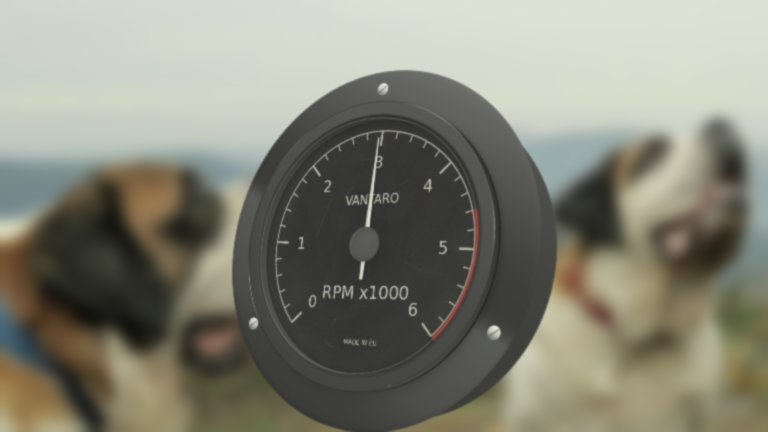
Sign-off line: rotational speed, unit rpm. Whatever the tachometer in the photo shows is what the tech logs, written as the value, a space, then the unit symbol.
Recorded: 3000 rpm
